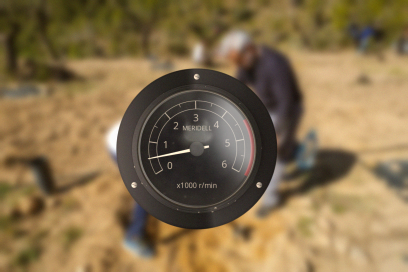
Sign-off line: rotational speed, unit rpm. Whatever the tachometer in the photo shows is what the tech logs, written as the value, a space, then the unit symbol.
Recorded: 500 rpm
